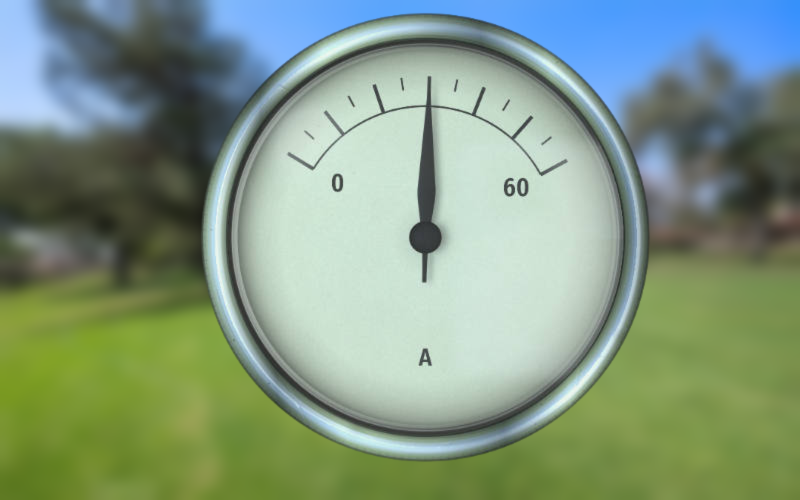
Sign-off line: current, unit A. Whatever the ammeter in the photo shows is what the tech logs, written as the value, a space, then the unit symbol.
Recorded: 30 A
